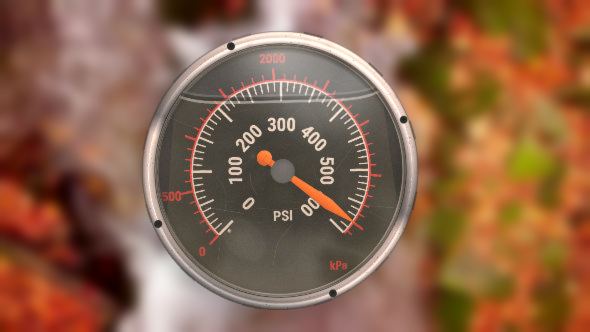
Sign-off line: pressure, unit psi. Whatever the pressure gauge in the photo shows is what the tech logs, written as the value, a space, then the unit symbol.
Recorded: 580 psi
